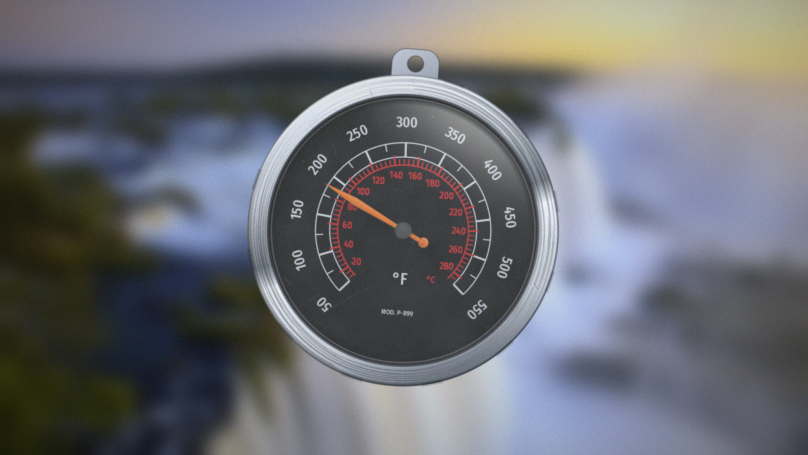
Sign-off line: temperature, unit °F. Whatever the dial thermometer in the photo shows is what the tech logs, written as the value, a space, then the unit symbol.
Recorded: 187.5 °F
